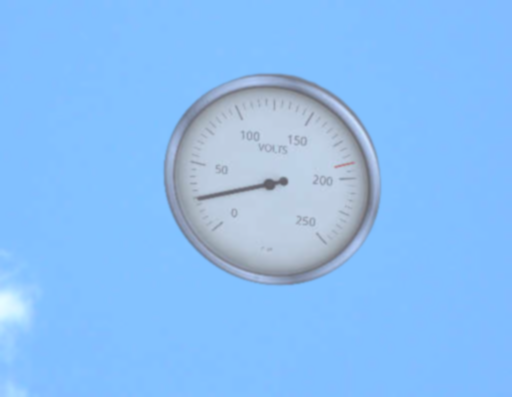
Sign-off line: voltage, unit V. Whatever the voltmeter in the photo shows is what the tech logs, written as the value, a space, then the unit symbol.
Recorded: 25 V
